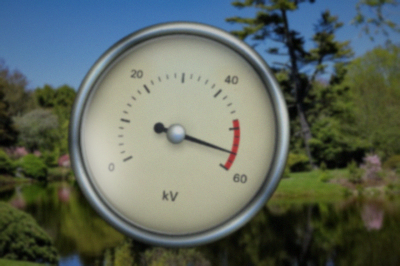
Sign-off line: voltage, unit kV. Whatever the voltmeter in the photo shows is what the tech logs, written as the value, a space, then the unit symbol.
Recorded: 56 kV
